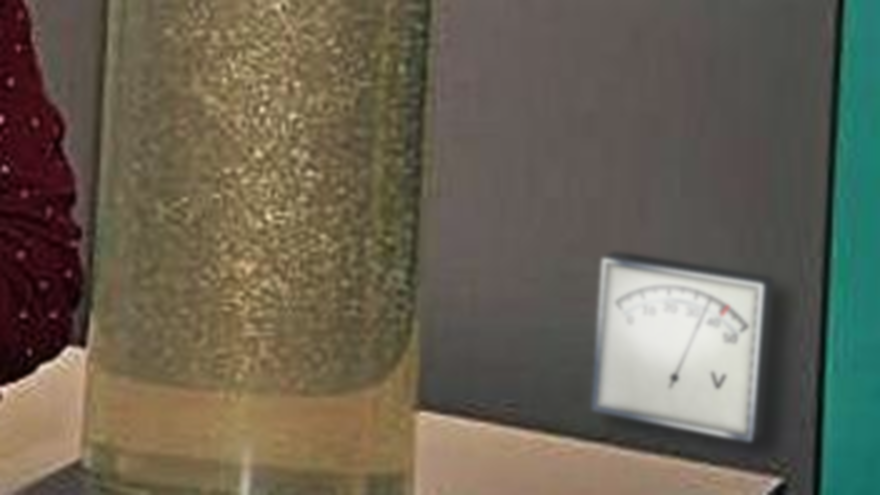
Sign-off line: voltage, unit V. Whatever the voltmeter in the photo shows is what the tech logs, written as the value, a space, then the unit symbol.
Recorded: 35 V
